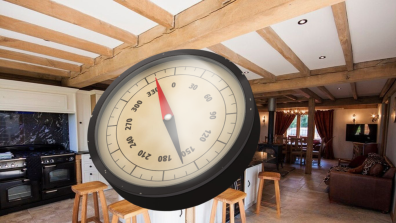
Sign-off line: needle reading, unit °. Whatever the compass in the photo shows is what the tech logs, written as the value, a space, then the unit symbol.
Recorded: 340 °
